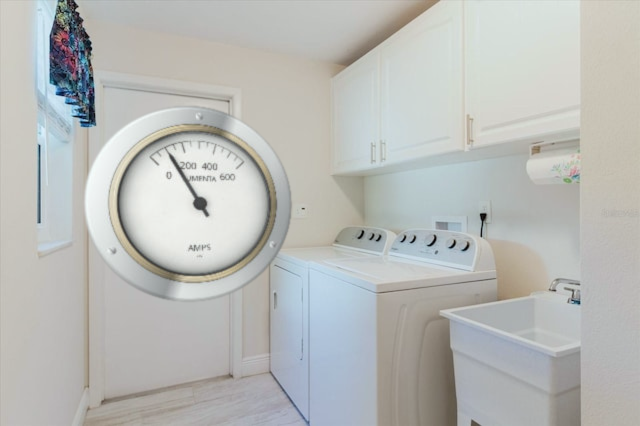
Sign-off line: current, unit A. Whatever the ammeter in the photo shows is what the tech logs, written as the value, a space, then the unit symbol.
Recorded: 100 A
